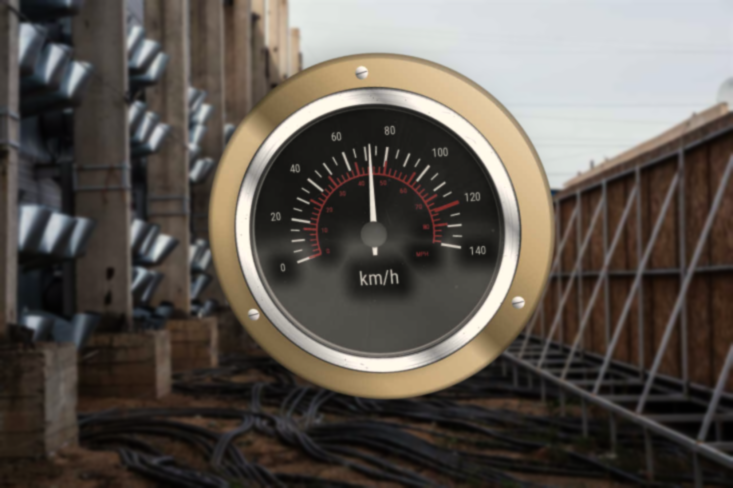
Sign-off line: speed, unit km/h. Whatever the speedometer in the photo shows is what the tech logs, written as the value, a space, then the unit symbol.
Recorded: 72.5 km/h
